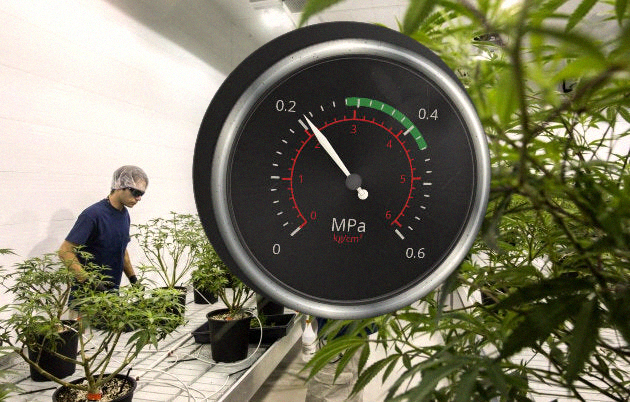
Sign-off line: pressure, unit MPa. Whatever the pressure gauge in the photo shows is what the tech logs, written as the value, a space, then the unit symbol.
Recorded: 0.21 MPa
